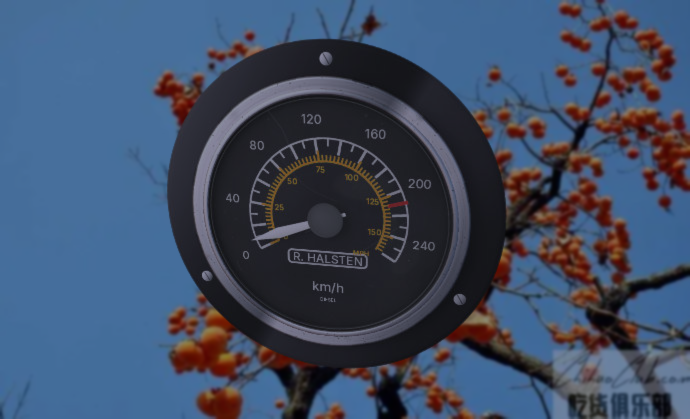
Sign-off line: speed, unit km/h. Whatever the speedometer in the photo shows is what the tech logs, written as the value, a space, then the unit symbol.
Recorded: 10 km/h
